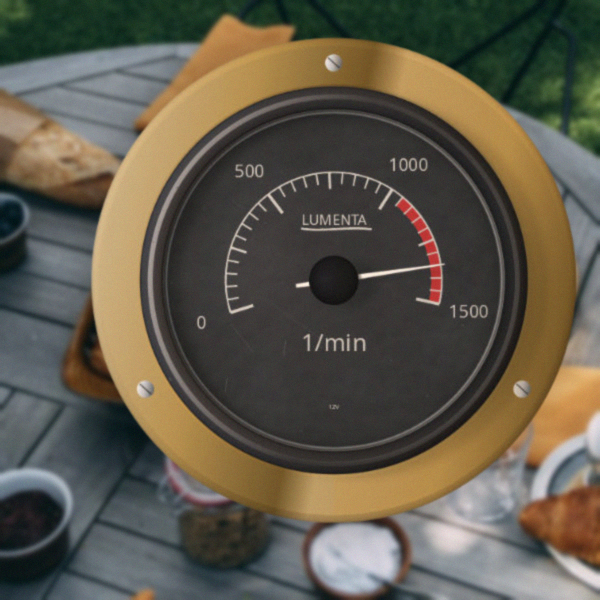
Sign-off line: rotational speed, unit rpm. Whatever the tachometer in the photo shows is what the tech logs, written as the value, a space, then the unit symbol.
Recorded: 1350 rpm
